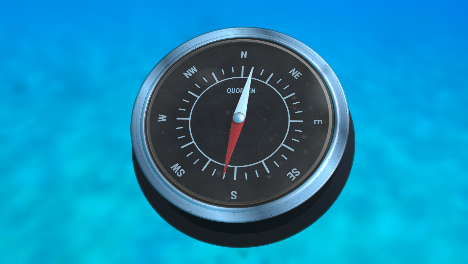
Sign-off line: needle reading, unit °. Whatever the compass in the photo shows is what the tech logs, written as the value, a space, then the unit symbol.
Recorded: 190 °
